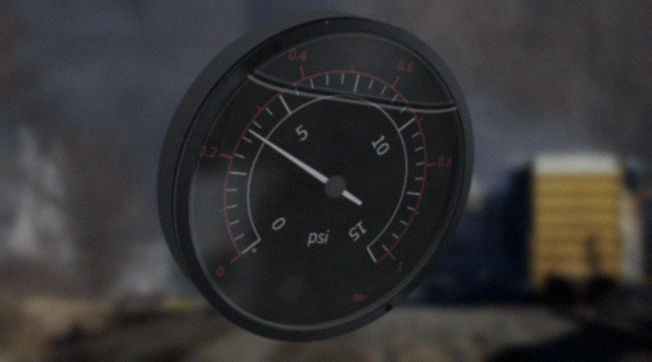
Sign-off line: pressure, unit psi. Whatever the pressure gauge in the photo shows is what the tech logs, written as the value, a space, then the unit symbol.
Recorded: 3.75 psi
